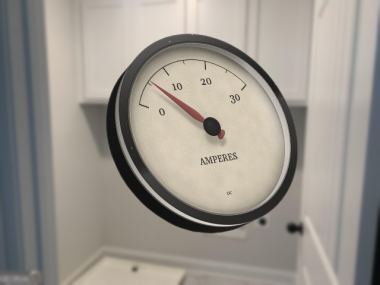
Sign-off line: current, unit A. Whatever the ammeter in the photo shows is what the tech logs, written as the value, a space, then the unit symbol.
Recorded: 5 A
